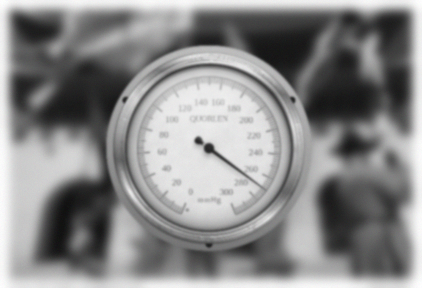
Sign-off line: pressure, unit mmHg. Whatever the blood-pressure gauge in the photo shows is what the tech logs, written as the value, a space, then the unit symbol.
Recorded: 270 mmHg
